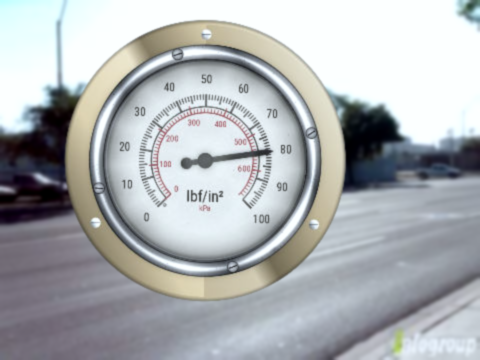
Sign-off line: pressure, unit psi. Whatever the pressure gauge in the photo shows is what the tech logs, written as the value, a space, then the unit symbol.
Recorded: 80 psi
